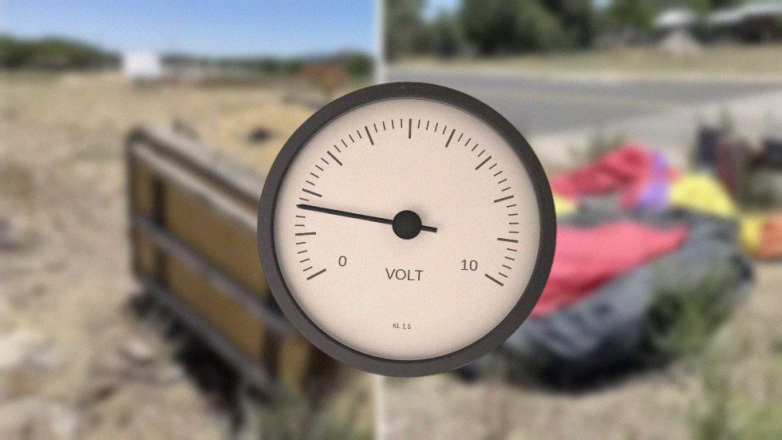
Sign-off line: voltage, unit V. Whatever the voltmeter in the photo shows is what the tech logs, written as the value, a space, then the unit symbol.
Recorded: 1.6 V
